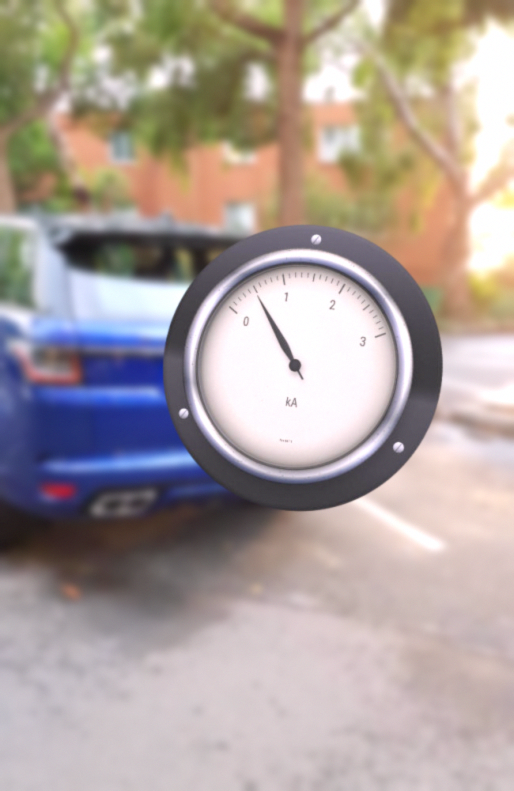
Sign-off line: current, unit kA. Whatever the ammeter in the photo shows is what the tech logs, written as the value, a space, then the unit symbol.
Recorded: 0.5 kA
